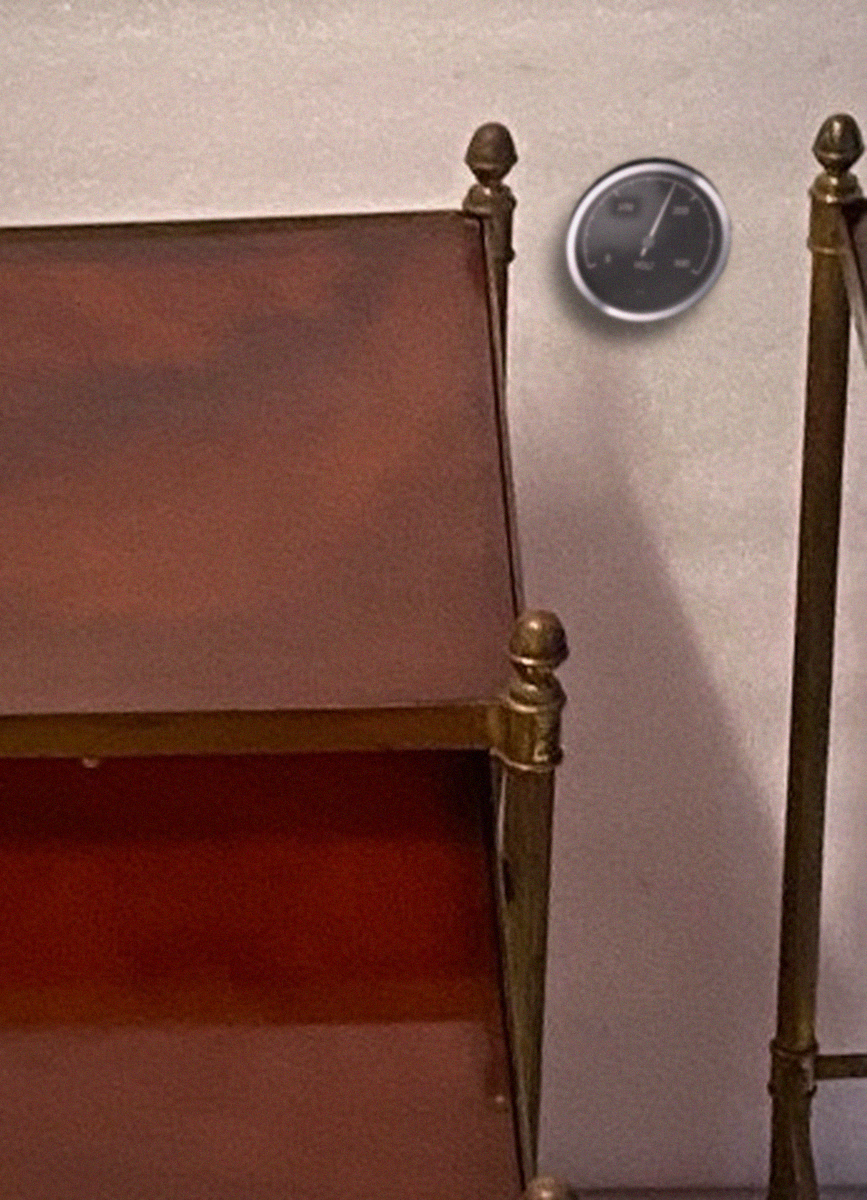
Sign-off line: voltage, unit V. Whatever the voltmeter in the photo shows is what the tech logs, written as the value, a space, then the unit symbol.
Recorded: 170 V
